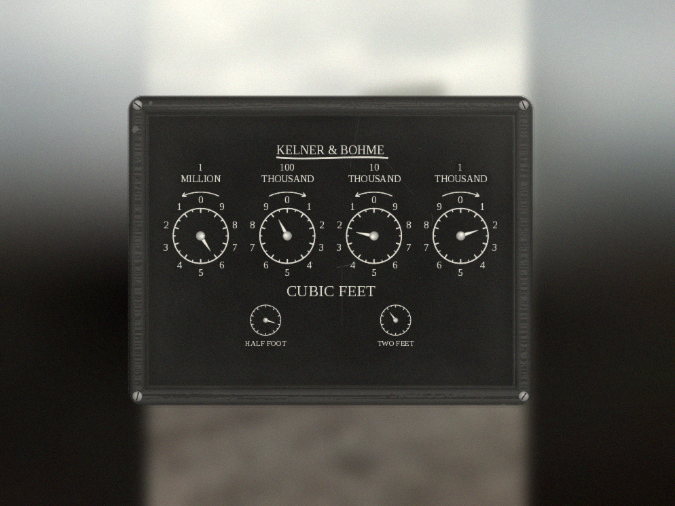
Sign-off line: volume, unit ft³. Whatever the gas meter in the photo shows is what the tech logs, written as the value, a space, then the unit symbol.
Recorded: 592200 ft³
